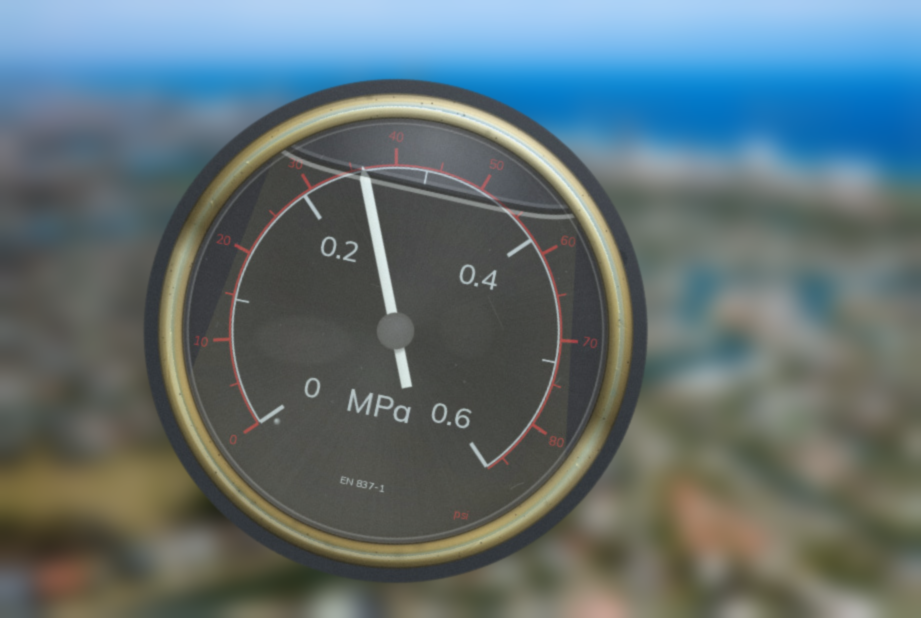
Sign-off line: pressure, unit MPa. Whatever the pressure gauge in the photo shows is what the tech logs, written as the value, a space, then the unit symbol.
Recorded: 0.25 MPa
